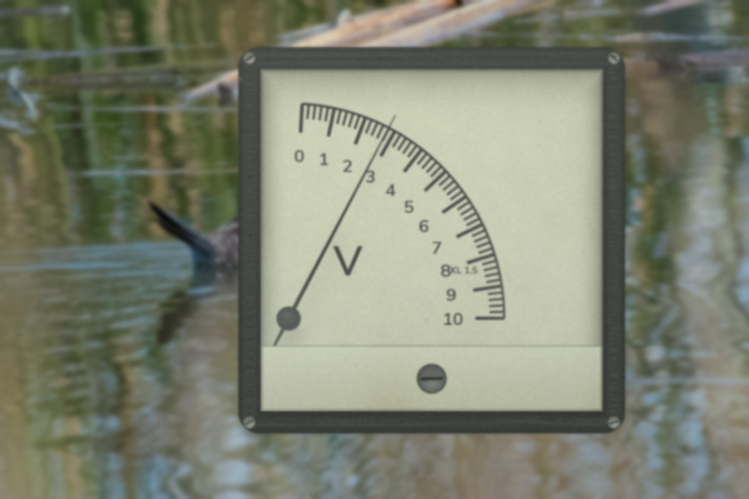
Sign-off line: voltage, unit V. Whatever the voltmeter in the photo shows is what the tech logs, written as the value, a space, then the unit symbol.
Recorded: 2.8 V
